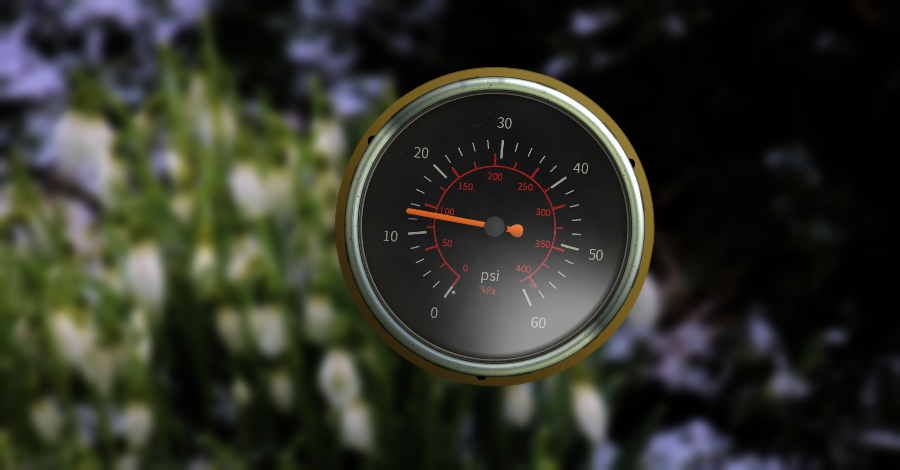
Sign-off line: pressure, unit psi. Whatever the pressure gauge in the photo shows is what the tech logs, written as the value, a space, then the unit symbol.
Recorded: 13 psi
